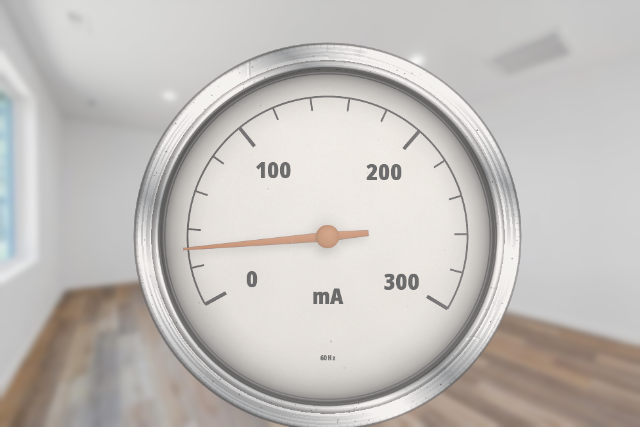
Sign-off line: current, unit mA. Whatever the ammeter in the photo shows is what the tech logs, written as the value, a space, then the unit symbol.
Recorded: 30 mA
